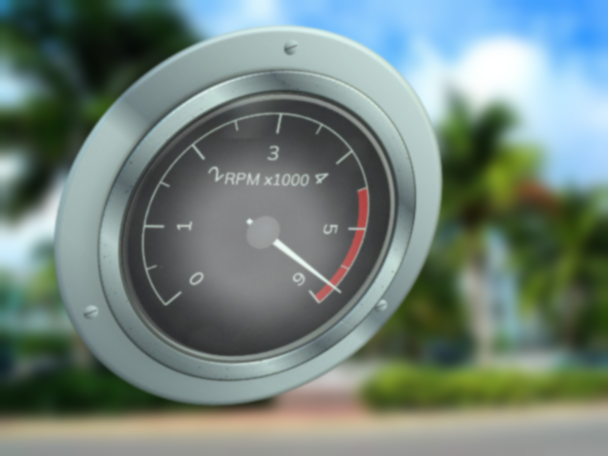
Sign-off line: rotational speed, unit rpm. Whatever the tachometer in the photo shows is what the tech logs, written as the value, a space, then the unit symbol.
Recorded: 5750 rpm
